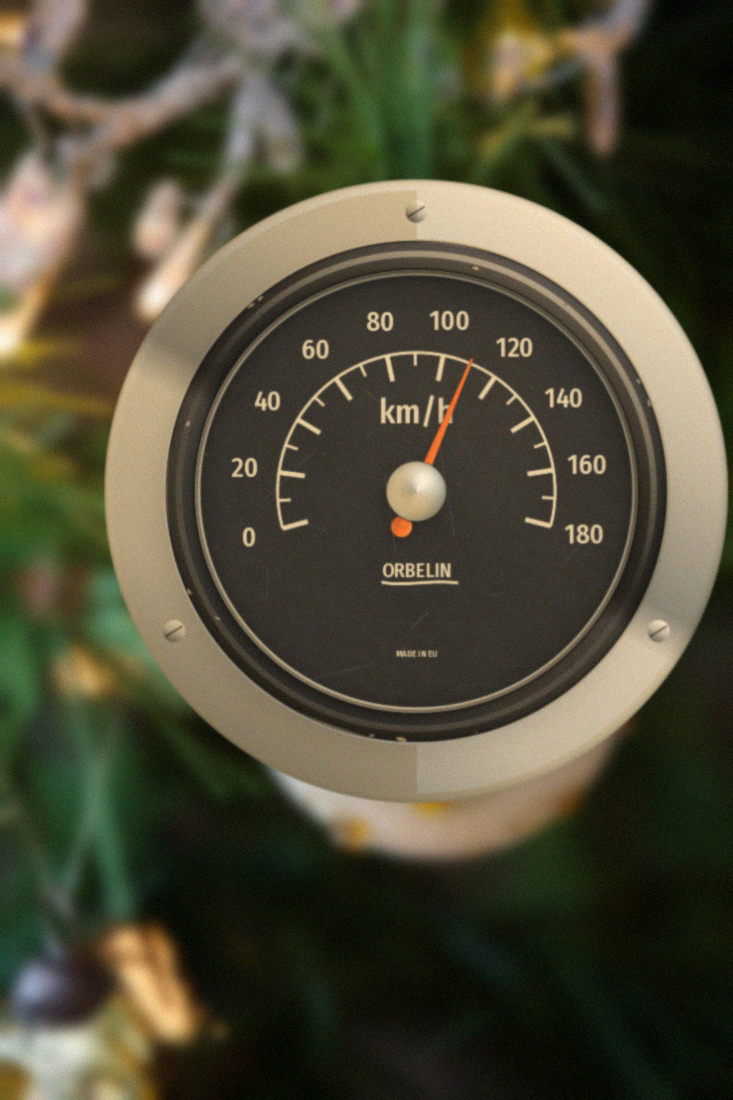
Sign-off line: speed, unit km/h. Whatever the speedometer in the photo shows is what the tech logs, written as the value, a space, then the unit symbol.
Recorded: 110 km/h
